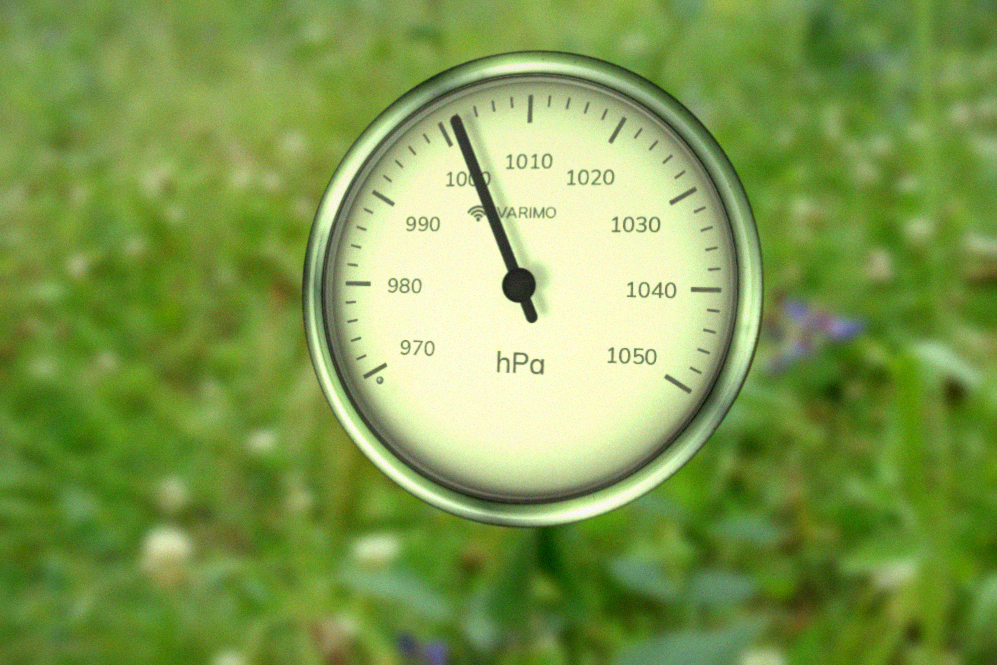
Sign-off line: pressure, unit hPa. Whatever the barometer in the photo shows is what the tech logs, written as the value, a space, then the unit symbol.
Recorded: 1002 hPa
